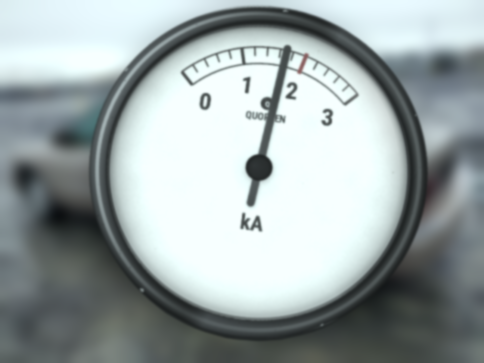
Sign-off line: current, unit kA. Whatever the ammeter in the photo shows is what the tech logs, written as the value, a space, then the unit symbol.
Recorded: 1.7 kA
